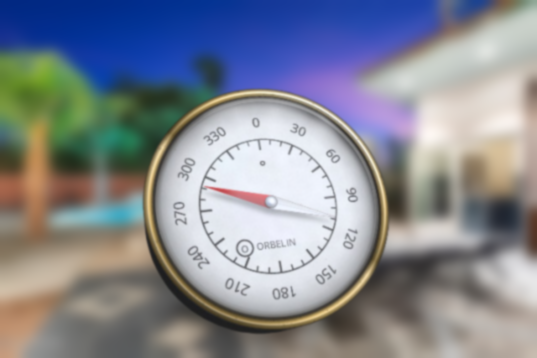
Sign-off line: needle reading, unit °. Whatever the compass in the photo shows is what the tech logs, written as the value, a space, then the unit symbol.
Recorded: 290 °
